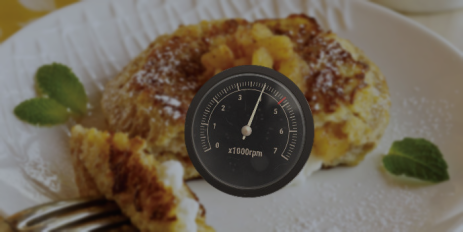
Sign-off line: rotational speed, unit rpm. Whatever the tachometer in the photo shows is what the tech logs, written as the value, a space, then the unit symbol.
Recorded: 4000 rpm
